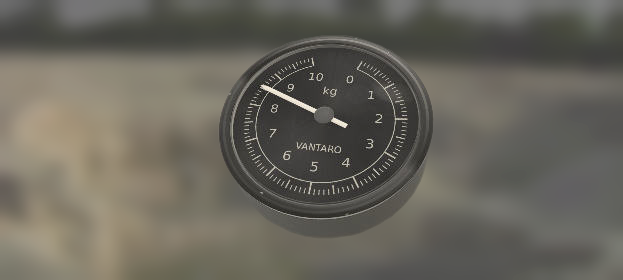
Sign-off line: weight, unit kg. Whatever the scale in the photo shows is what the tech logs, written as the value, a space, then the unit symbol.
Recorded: 8.5 kg
